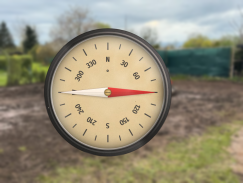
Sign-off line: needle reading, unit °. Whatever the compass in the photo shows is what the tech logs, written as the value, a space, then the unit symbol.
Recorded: 90 °
